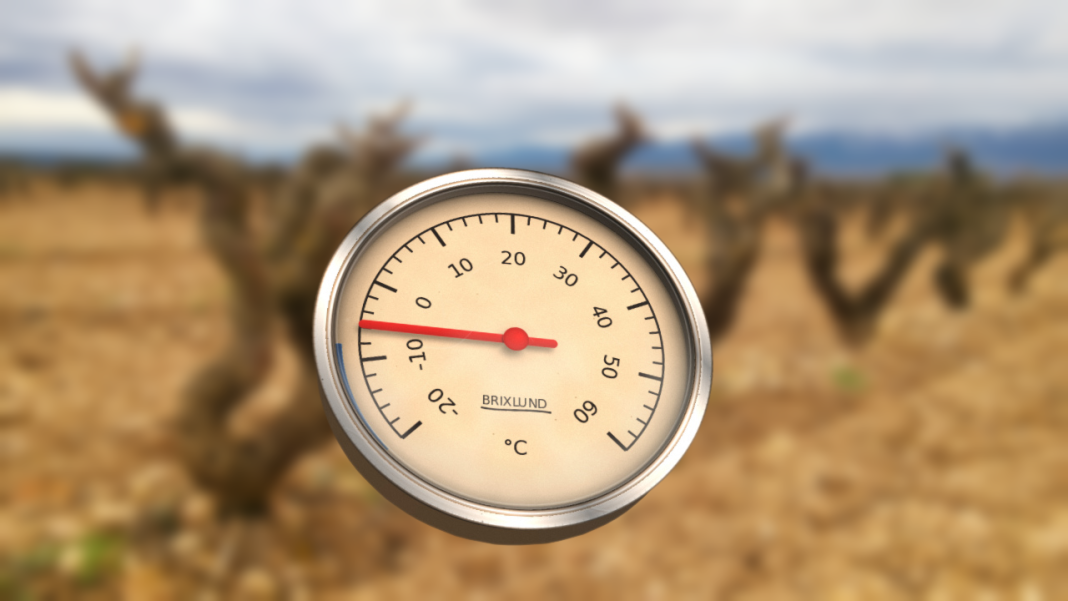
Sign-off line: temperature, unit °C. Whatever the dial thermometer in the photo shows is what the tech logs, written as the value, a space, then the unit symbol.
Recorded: -6 °C
